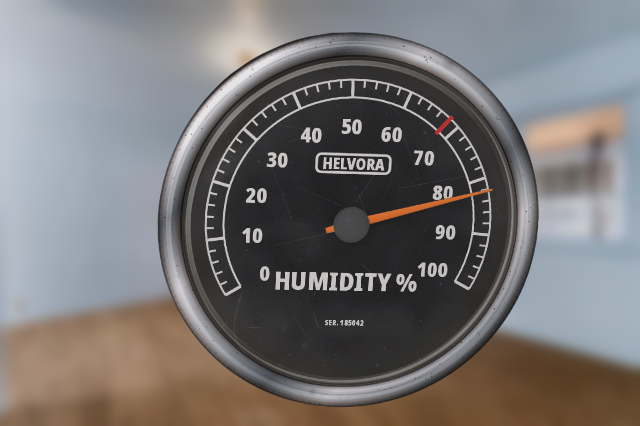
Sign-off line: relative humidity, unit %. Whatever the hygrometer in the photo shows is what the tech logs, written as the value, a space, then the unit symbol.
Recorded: 82 %
